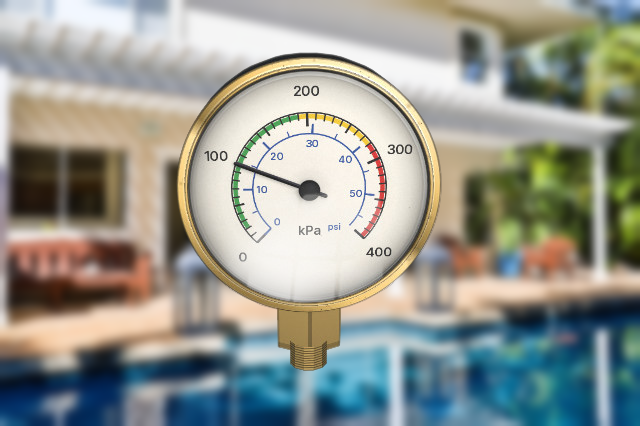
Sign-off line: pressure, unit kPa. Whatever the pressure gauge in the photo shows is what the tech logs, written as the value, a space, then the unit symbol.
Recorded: 100 kPa
